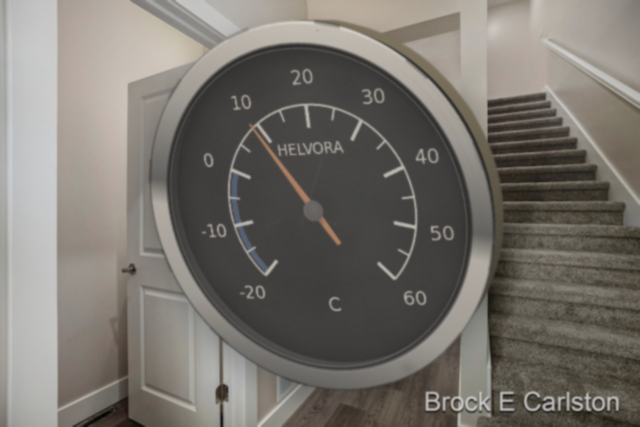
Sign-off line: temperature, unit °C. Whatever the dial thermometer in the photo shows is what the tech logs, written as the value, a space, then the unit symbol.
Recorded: 10 °C
